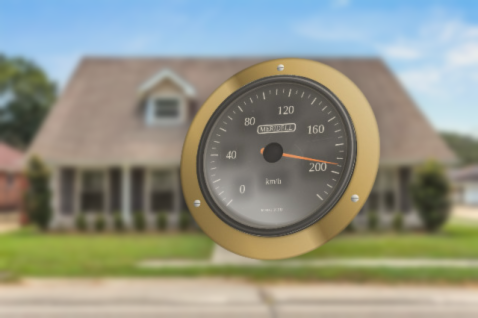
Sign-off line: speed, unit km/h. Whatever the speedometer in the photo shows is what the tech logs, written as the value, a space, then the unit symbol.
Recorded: 195 km/h
